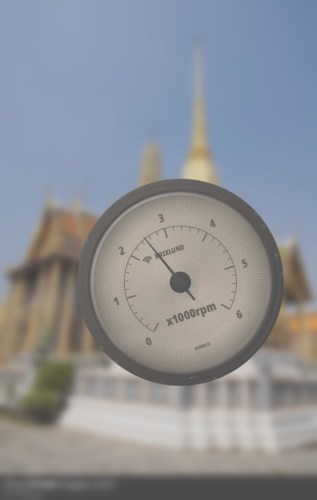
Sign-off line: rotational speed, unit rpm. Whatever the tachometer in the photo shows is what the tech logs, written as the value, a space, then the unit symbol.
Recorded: 2500 rpm
